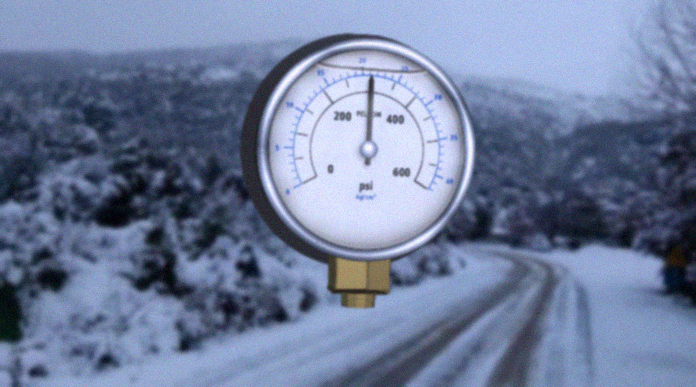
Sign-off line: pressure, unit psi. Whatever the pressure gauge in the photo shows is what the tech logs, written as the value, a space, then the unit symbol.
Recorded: 300 psi
